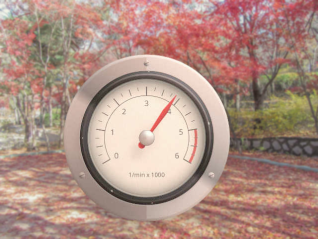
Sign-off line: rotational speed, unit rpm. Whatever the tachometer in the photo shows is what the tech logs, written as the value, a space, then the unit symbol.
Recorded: 3875 rpm
